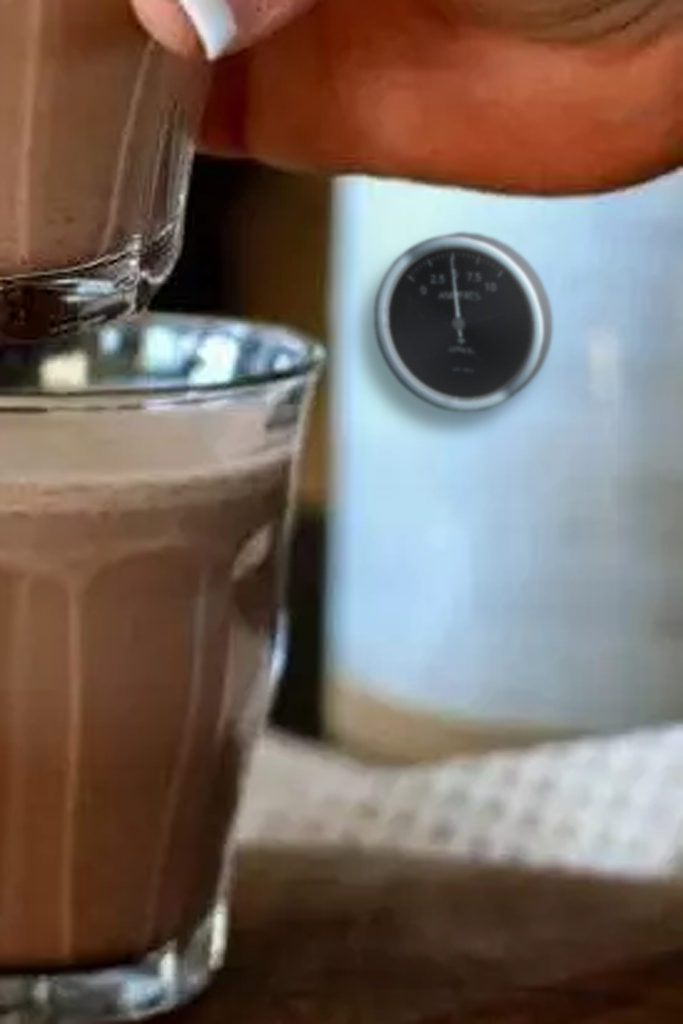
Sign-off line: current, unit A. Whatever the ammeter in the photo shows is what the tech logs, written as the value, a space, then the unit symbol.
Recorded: 5 A
